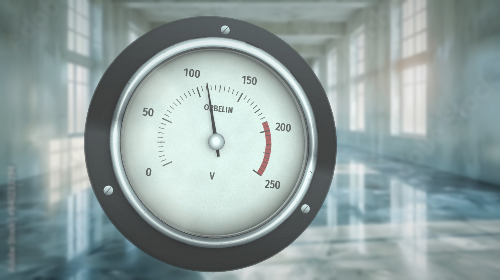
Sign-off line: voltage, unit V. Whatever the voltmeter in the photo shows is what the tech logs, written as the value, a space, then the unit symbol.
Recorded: 110 V
